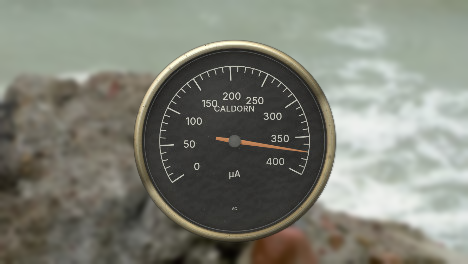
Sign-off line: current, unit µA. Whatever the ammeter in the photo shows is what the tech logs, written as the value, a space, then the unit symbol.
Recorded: 370 µA
